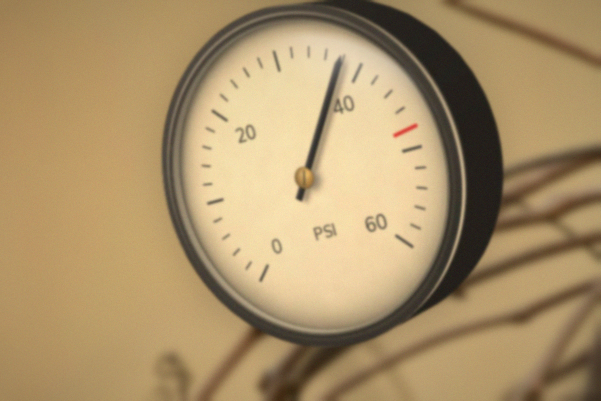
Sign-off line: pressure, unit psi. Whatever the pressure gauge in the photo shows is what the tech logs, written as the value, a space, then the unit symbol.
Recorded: 38 psi
